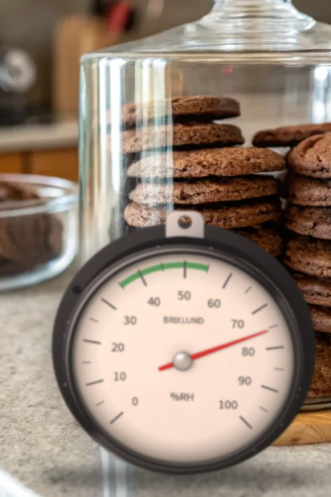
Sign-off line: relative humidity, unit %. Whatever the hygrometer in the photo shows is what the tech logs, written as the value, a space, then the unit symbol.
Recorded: 75 %
